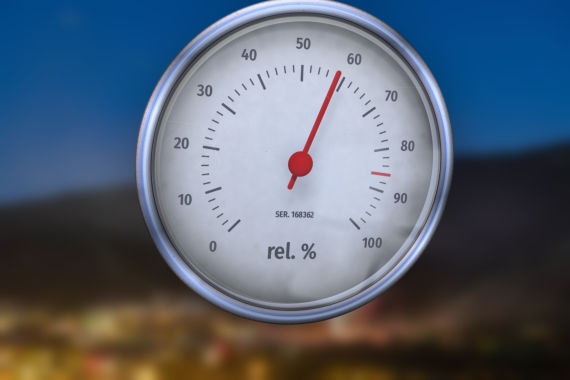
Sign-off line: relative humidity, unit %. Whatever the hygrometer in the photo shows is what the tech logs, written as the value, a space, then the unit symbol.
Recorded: 58 %
